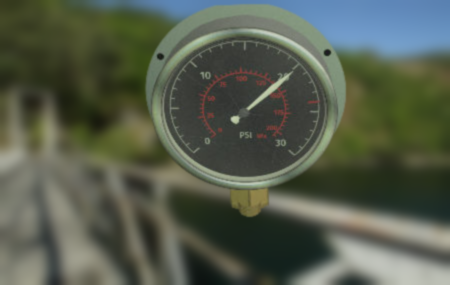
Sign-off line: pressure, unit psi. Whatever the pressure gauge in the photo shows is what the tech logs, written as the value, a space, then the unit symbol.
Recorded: 20 psi
